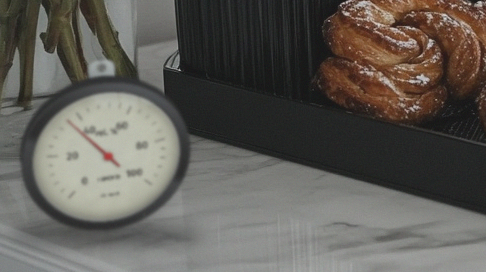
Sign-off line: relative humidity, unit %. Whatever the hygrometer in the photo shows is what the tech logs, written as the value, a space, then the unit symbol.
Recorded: 36 %
